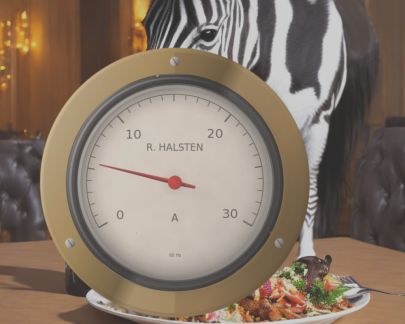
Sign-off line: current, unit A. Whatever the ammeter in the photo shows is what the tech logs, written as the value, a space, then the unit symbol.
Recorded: 5.5 A
